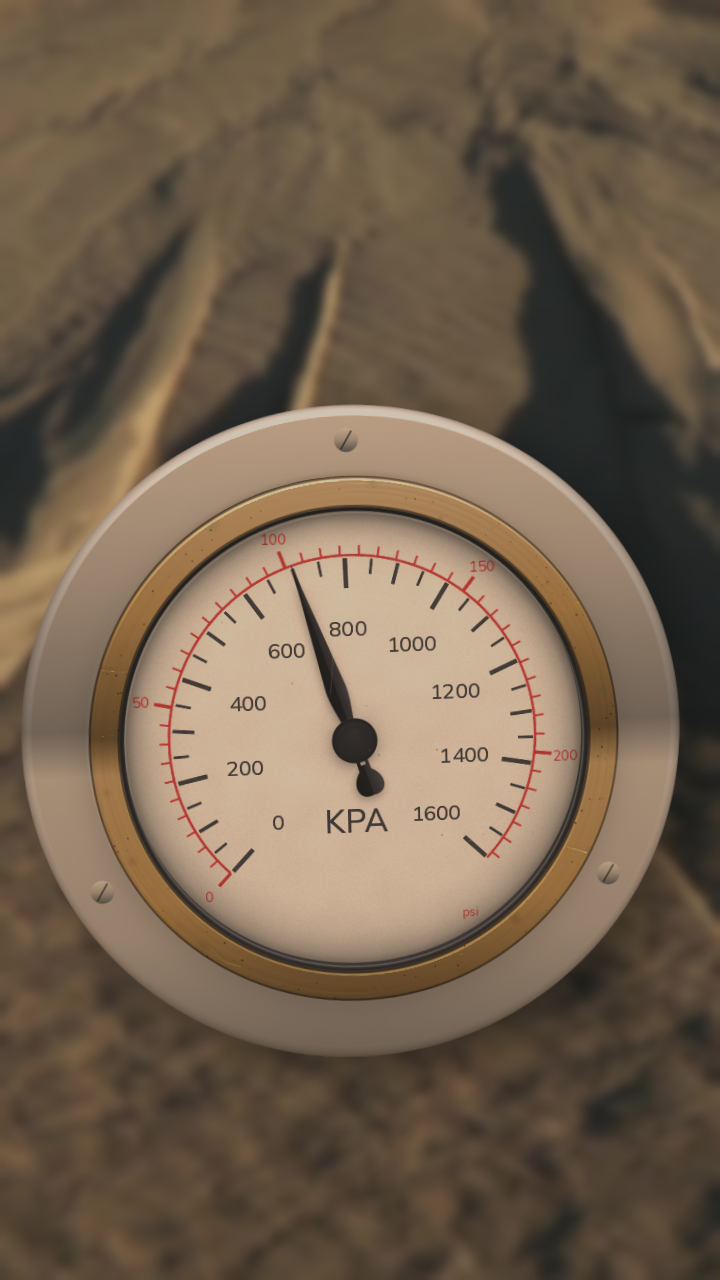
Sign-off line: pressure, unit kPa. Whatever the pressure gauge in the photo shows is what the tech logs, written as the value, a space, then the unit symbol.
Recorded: 700 kPa
